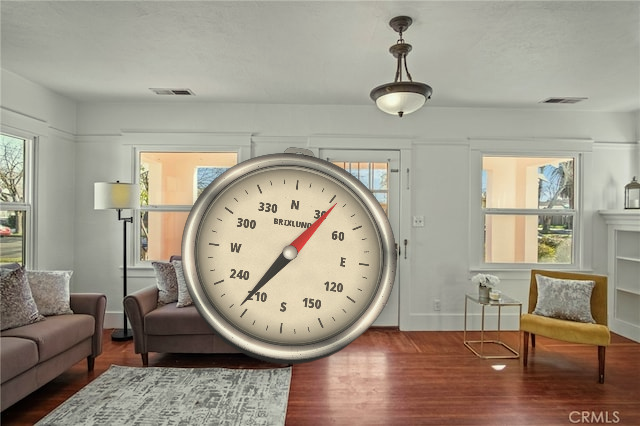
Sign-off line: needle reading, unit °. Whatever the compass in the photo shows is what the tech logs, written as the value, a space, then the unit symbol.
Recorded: 35 °
